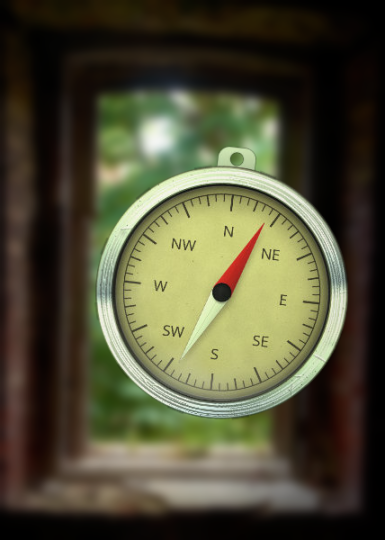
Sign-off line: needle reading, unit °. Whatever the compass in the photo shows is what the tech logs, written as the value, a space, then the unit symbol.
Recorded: 25 °
